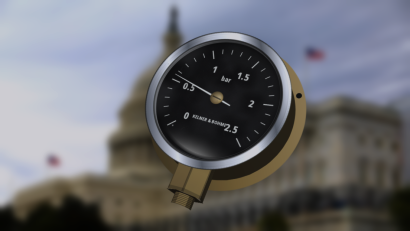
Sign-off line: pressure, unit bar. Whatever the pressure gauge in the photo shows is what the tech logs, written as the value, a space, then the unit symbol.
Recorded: 0.55 bar
